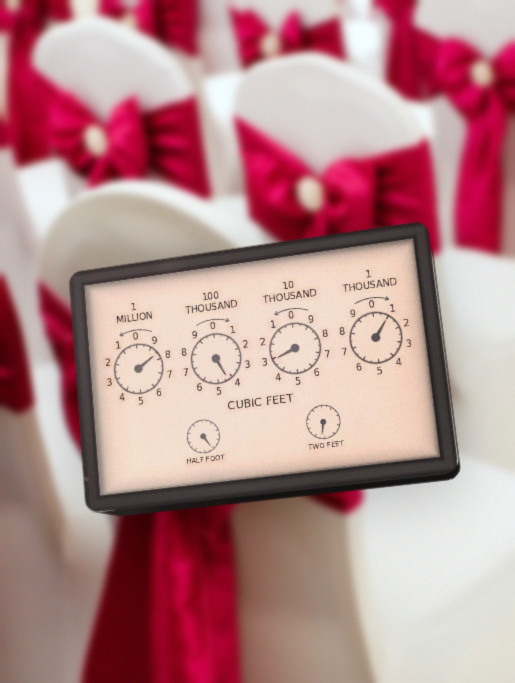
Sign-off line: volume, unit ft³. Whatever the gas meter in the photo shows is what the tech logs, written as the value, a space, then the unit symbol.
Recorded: 843100 ft³
